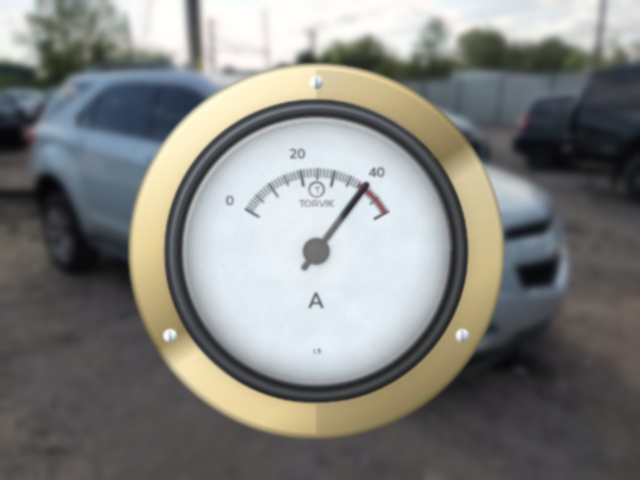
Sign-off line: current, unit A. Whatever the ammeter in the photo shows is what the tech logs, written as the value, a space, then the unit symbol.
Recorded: 40 A
